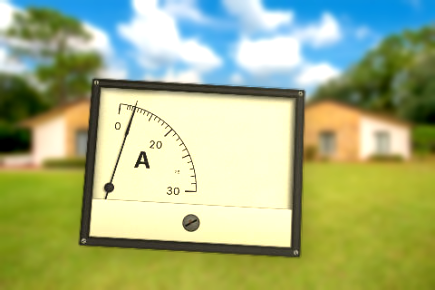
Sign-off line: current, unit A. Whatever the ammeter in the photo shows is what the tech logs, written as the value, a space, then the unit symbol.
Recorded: 10 A
